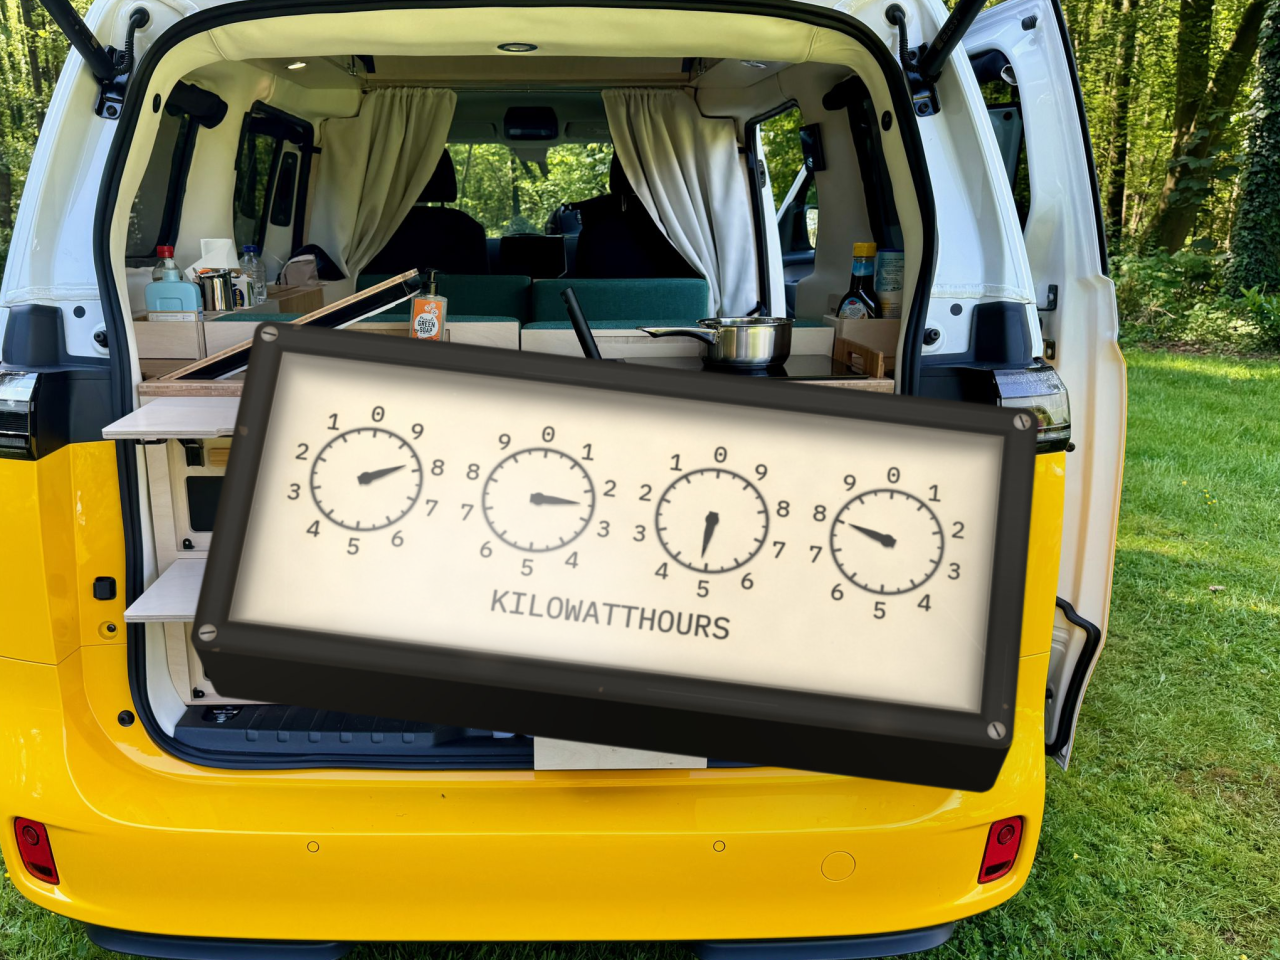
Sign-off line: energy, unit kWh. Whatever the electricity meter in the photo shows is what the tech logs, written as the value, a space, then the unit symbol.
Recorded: 8248 kWh
